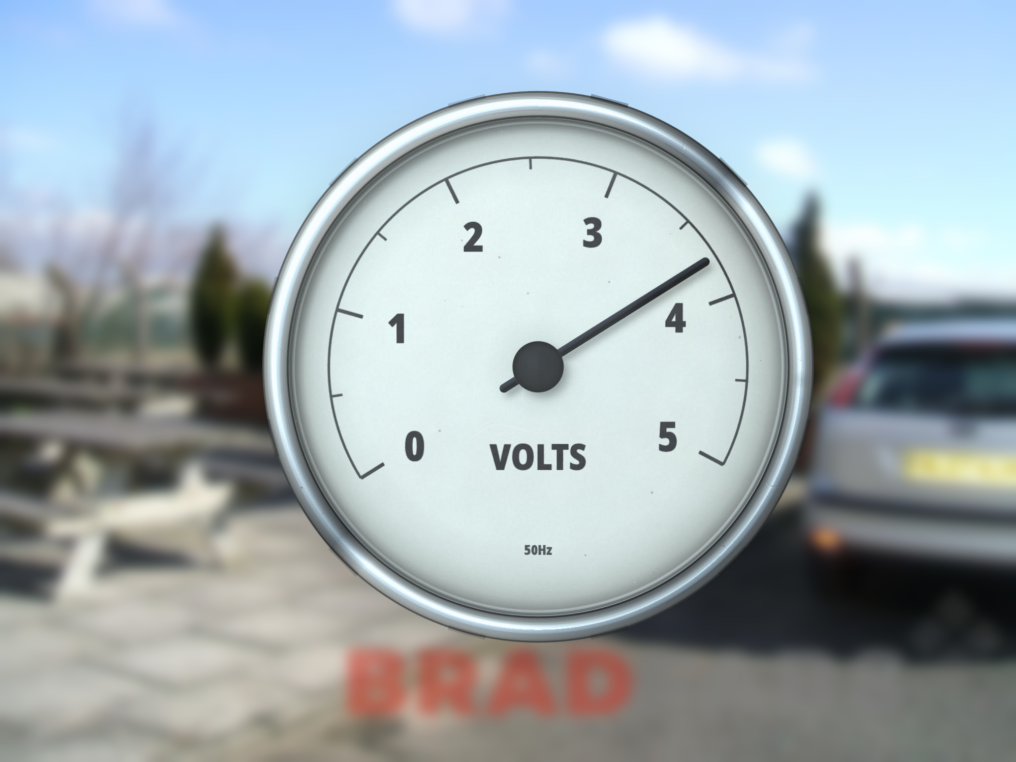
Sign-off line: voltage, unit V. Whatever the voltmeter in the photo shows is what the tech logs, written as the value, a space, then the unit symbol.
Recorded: 3.75 V
